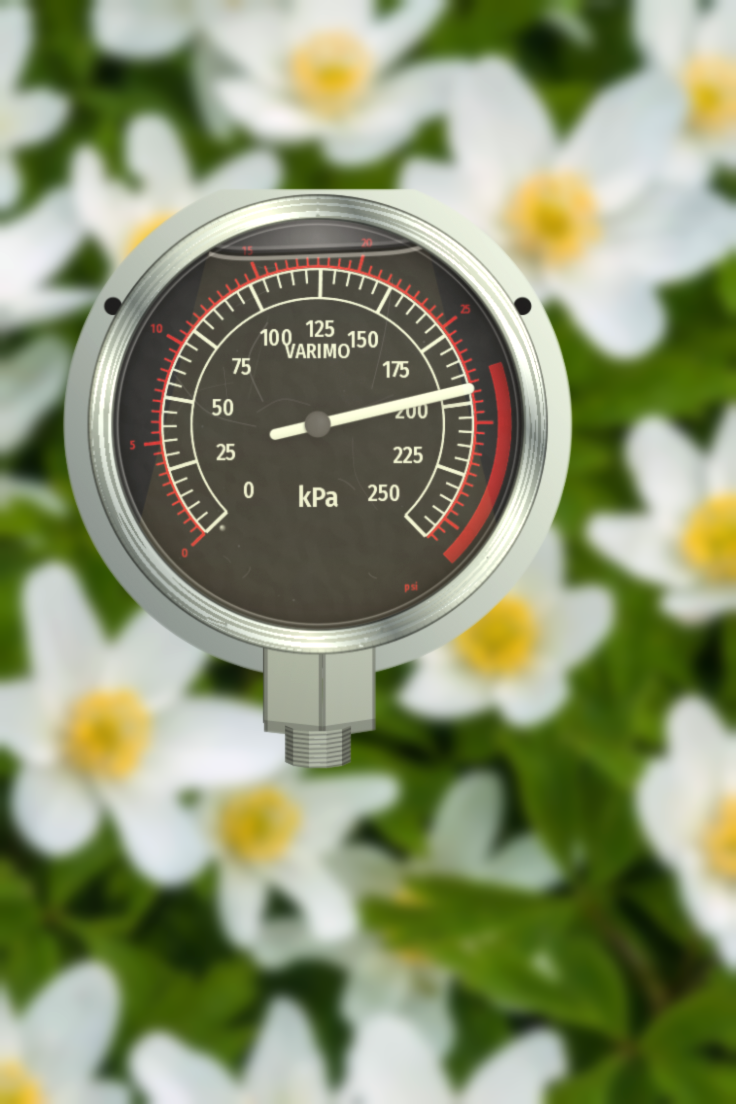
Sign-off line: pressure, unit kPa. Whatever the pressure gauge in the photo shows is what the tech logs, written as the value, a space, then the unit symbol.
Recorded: 195 kPa
